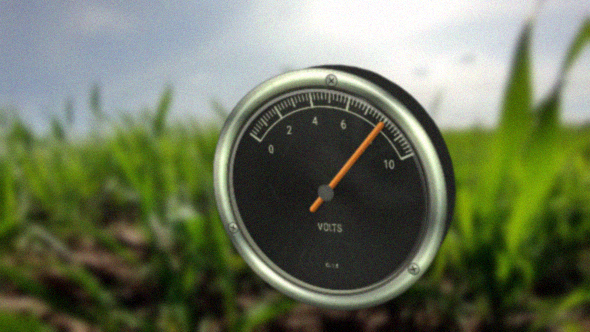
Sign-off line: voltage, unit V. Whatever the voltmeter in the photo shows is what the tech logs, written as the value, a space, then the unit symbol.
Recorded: 8 V
